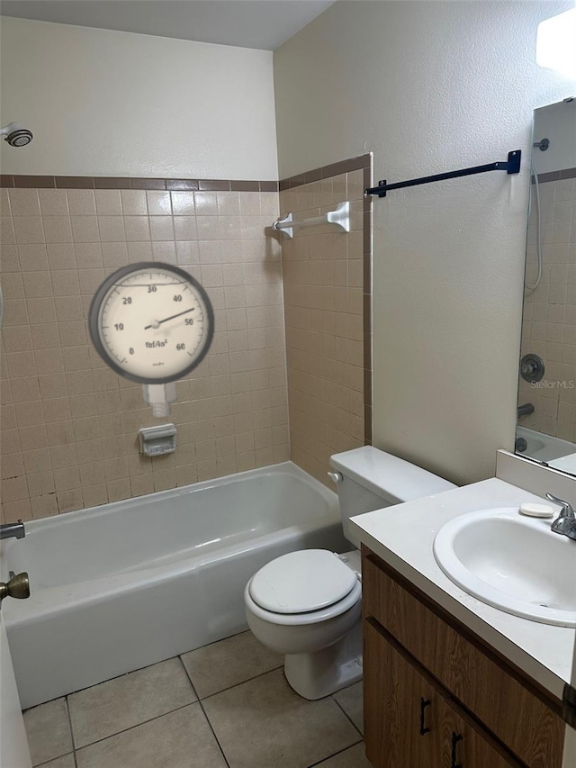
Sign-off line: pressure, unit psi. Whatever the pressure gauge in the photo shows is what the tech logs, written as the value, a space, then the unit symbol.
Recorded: 46 psi
